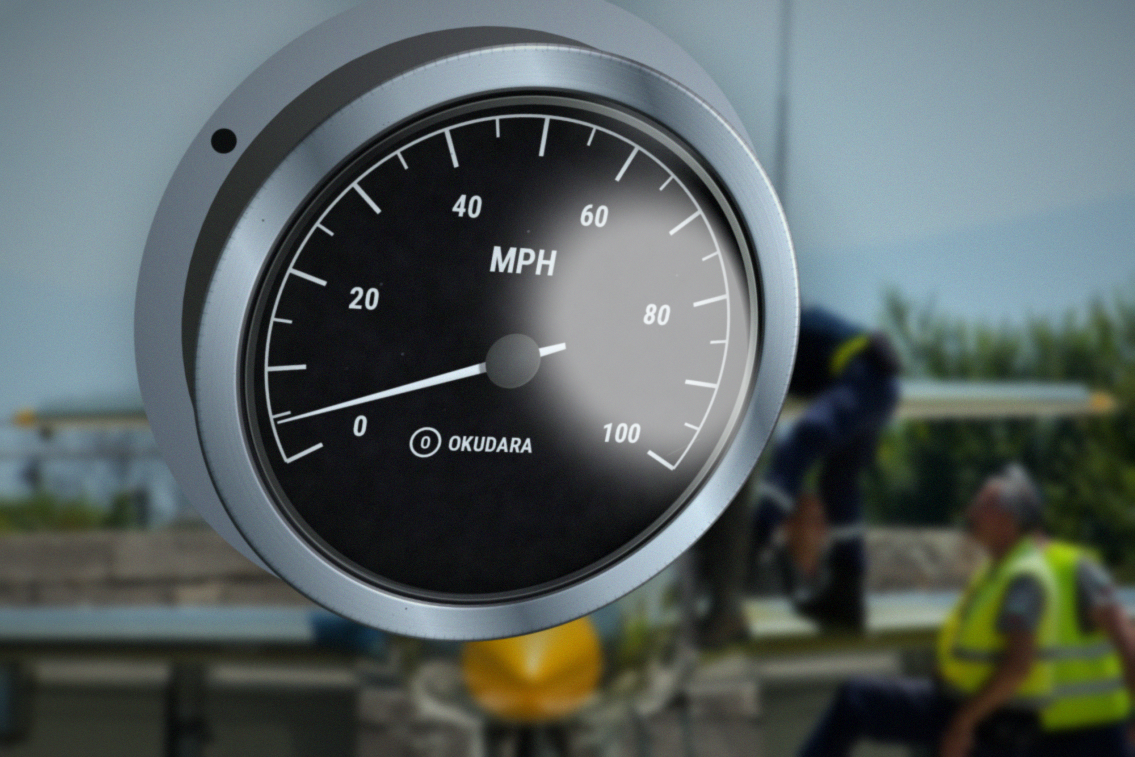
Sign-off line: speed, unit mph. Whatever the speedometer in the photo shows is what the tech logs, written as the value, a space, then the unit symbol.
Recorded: 5 mph
